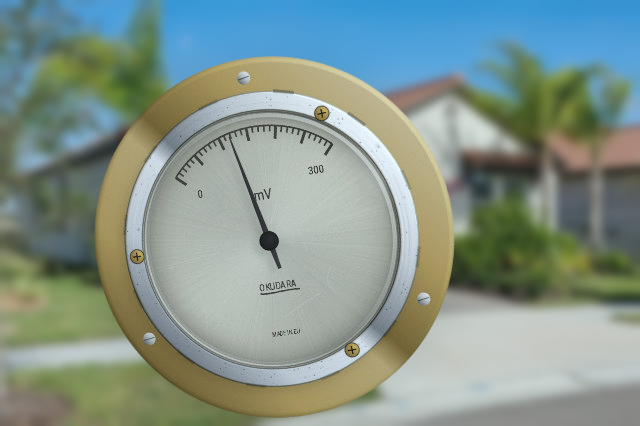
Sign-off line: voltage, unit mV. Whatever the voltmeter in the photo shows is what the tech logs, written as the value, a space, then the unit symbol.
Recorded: 120 mV
